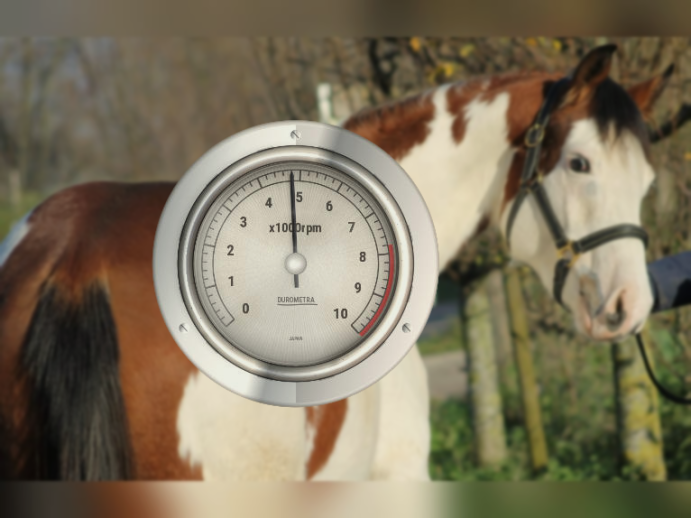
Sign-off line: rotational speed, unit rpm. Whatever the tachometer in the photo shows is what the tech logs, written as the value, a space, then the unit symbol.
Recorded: 4800 rpm
